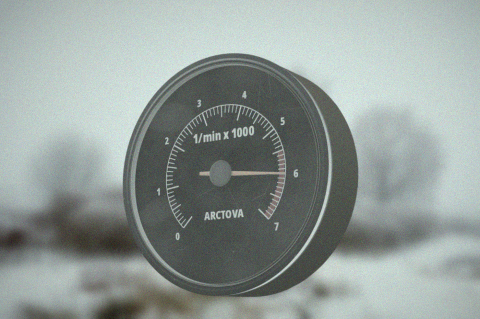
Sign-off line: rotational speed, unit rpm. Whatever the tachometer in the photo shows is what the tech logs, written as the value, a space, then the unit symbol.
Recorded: 6000 rpm
